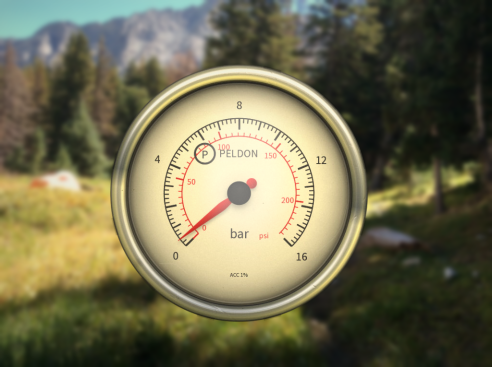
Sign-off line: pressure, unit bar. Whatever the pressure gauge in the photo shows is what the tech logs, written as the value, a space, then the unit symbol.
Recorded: 0.4 bar
